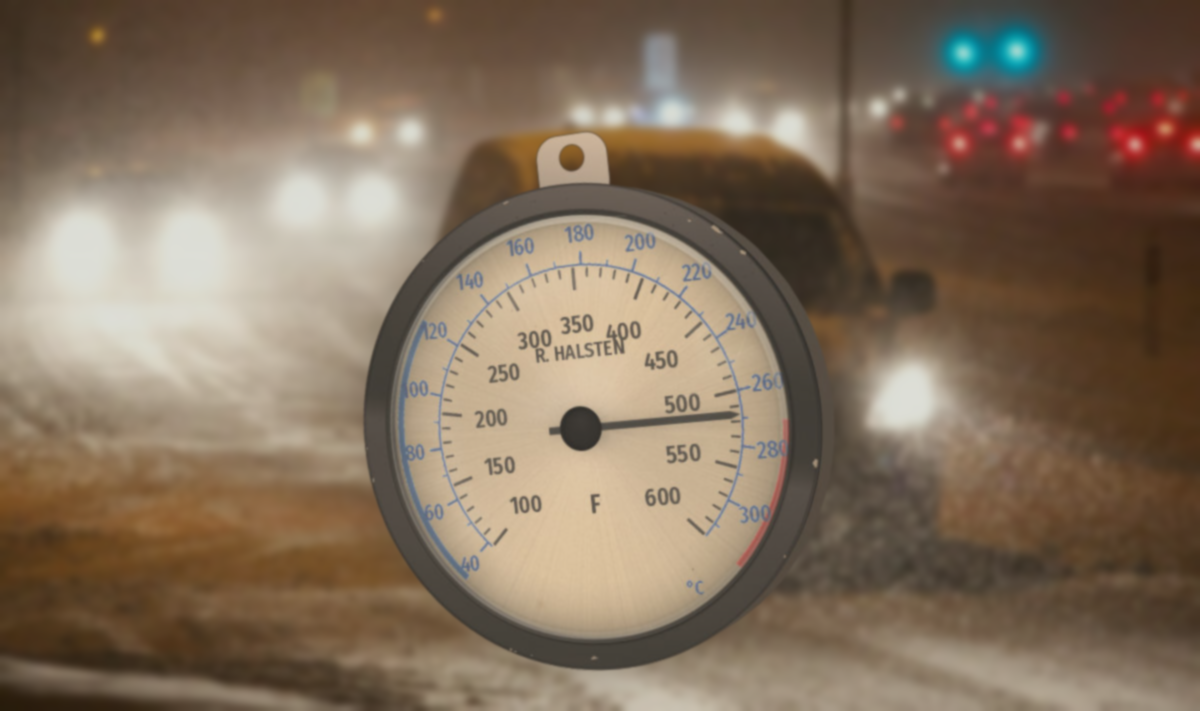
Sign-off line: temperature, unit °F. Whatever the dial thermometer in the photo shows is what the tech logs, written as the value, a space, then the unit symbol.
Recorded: 515 °F
